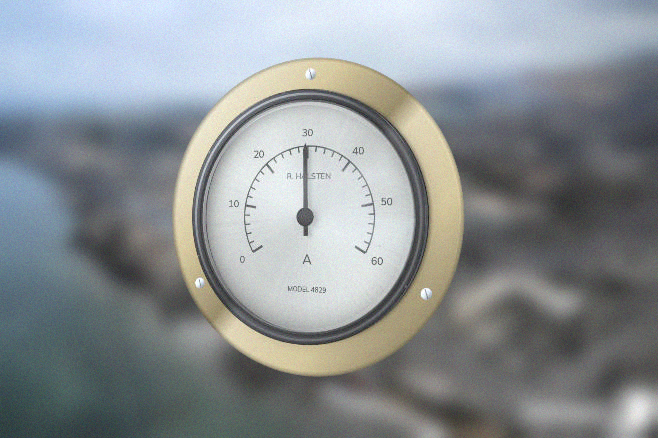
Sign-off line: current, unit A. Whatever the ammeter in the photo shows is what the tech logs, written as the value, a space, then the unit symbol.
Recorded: 30 A
